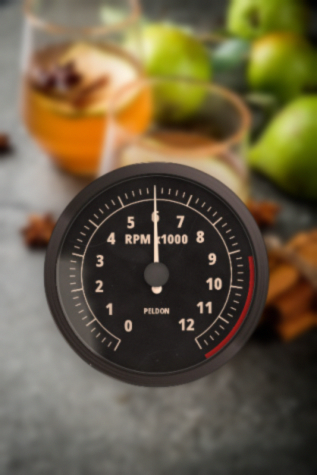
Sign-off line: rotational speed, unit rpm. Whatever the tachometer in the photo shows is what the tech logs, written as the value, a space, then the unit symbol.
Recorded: 6000 rpm
